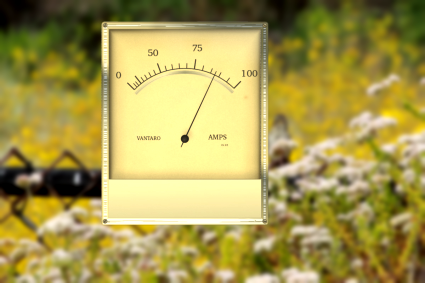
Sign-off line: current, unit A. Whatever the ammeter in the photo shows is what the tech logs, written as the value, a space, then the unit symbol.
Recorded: 87.5 A
